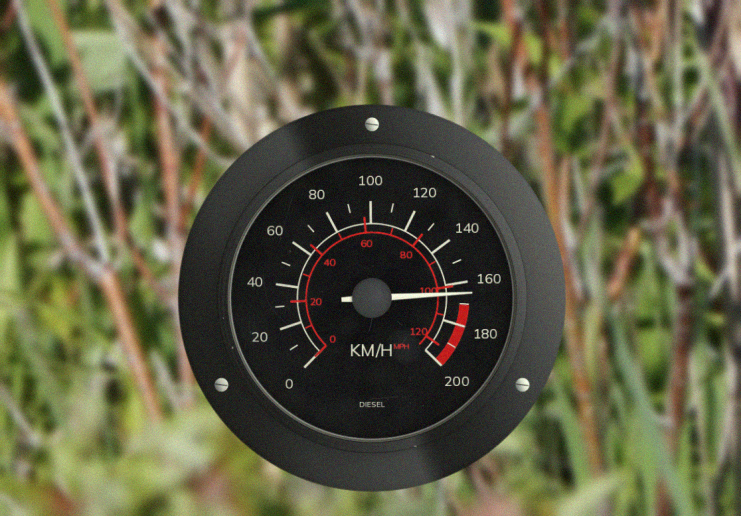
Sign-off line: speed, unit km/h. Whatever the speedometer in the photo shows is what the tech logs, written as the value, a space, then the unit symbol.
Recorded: 165 km/h
